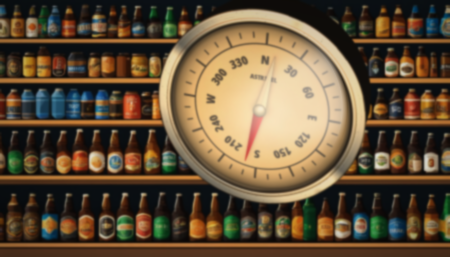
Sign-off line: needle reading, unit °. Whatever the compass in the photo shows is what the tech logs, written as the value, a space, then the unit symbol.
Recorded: 190 °
